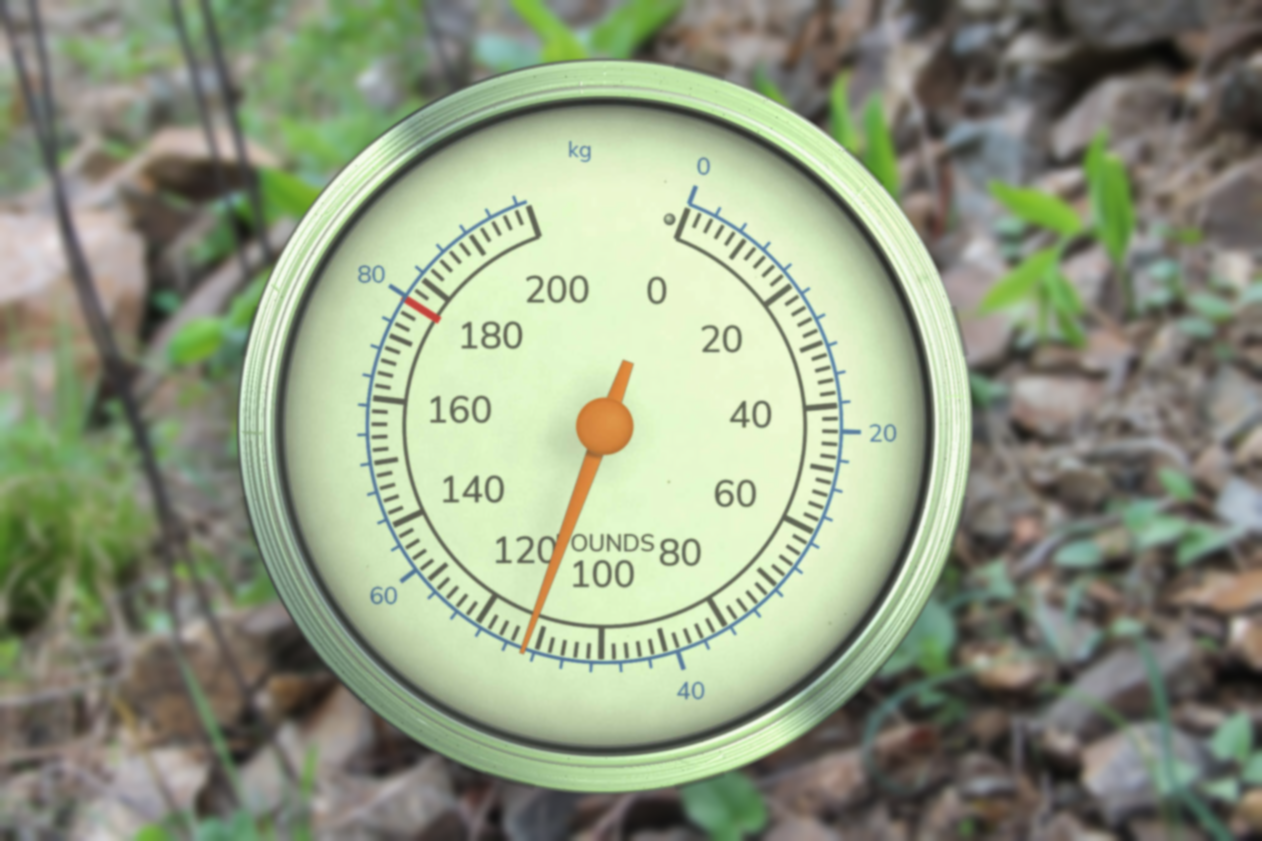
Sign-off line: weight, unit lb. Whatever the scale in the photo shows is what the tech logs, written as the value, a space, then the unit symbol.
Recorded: 112 lb
